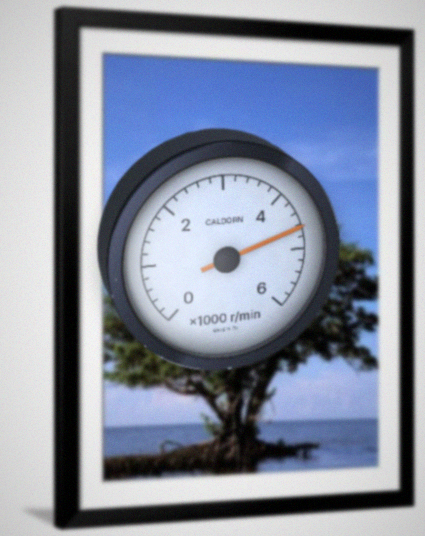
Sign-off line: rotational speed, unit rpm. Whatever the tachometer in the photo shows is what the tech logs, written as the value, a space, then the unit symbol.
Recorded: 4600 rpm
